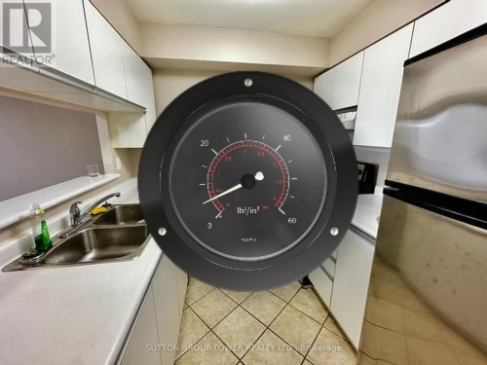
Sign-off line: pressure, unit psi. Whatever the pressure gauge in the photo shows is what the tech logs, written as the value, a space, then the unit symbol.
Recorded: 5 psi
